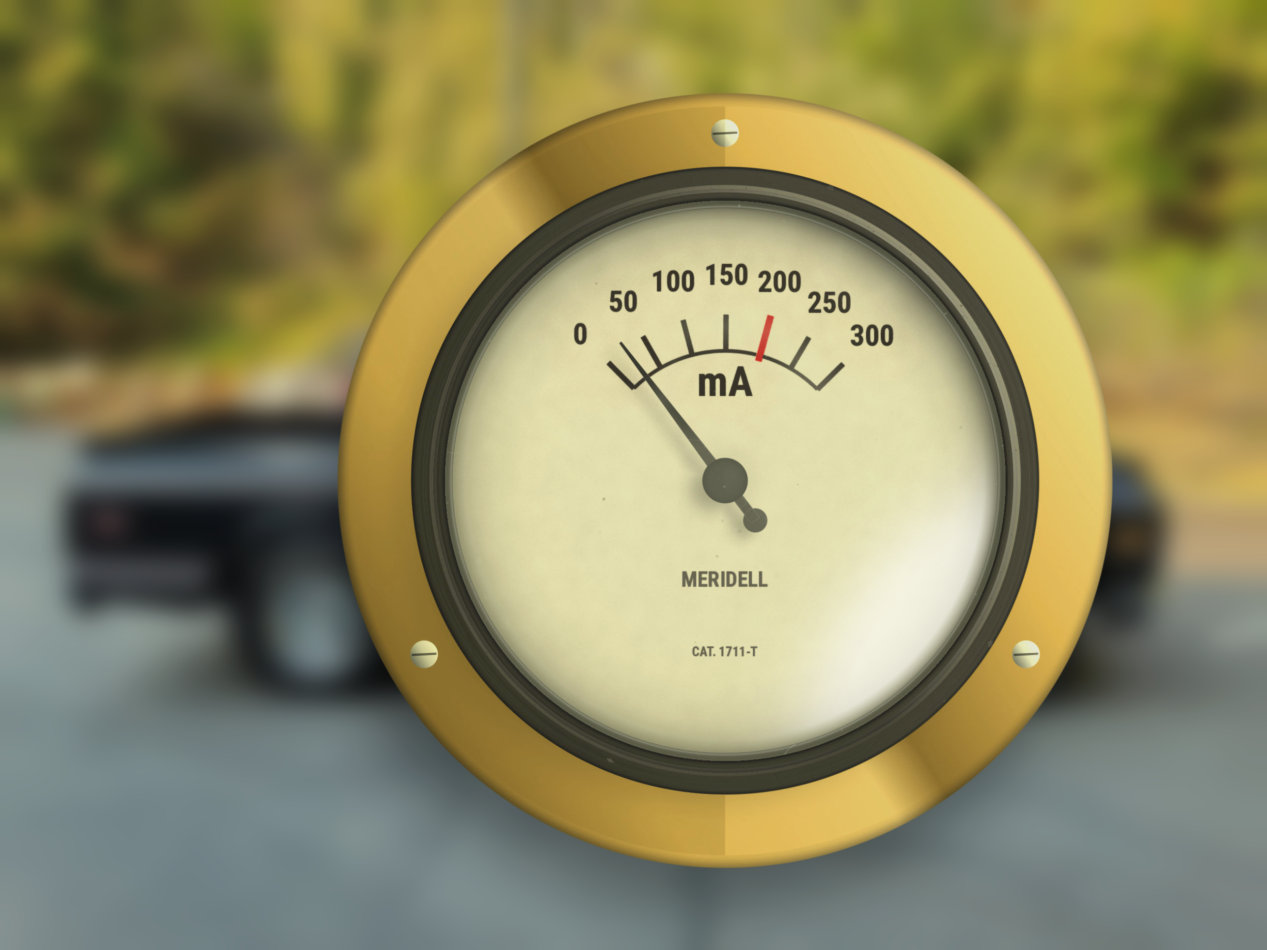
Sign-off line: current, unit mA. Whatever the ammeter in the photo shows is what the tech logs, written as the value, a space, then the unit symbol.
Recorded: 25 mA
